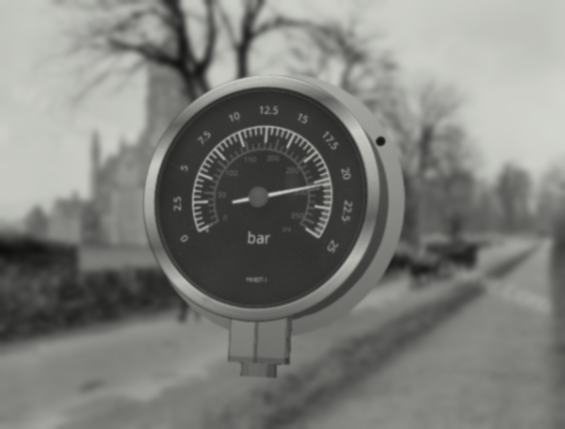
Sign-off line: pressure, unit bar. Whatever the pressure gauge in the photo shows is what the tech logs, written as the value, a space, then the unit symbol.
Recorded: 20.5 bar
